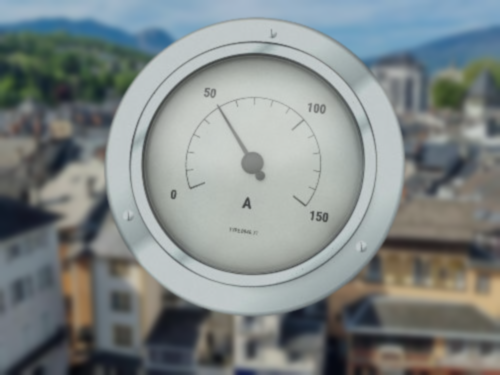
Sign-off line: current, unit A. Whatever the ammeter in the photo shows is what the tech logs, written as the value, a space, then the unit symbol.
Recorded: 50 A
